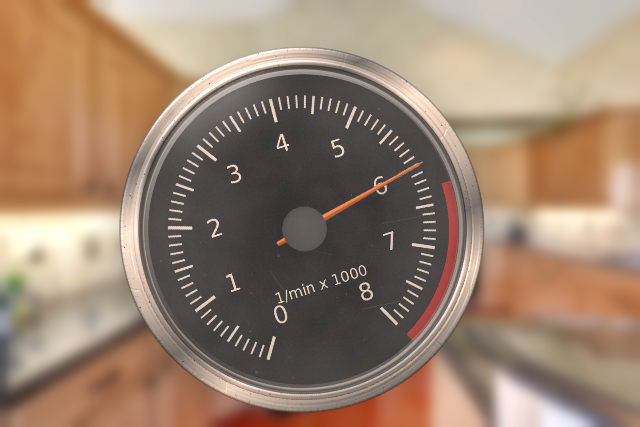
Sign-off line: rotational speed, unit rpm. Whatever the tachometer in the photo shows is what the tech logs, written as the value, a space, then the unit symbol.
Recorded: 6000 rpm
